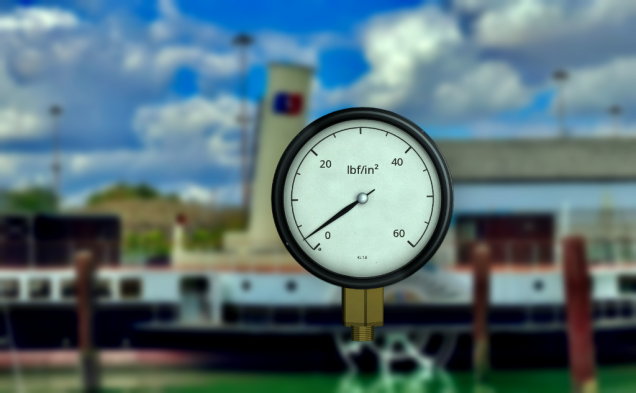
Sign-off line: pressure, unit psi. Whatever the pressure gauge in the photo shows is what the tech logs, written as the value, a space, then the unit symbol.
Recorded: 2.5 psi
